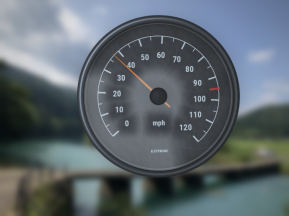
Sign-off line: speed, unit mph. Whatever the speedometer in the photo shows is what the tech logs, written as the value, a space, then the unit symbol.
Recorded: 37.5 mph
